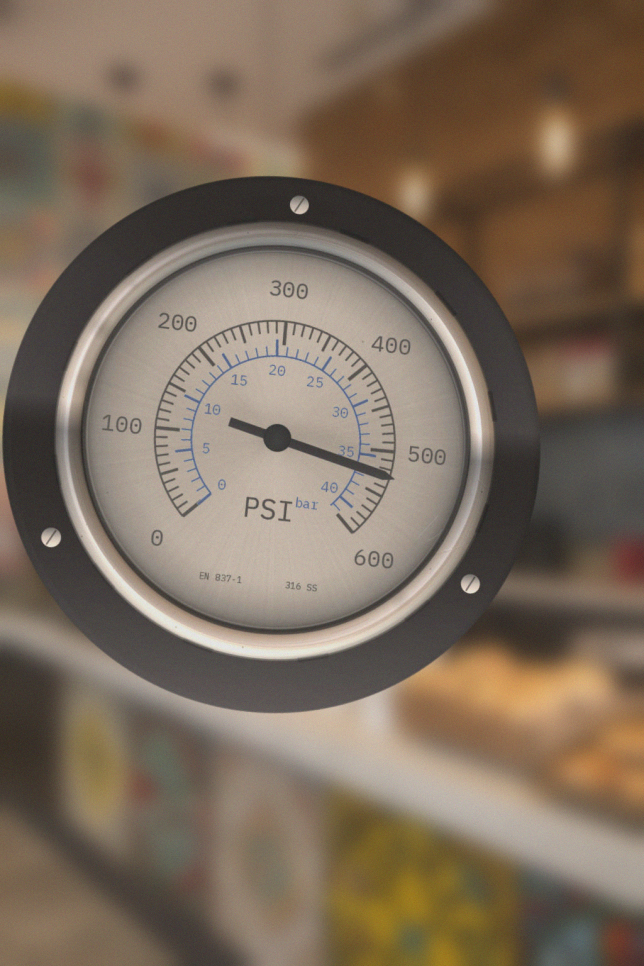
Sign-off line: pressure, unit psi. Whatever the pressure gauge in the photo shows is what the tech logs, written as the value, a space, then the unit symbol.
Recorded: 530 psi
